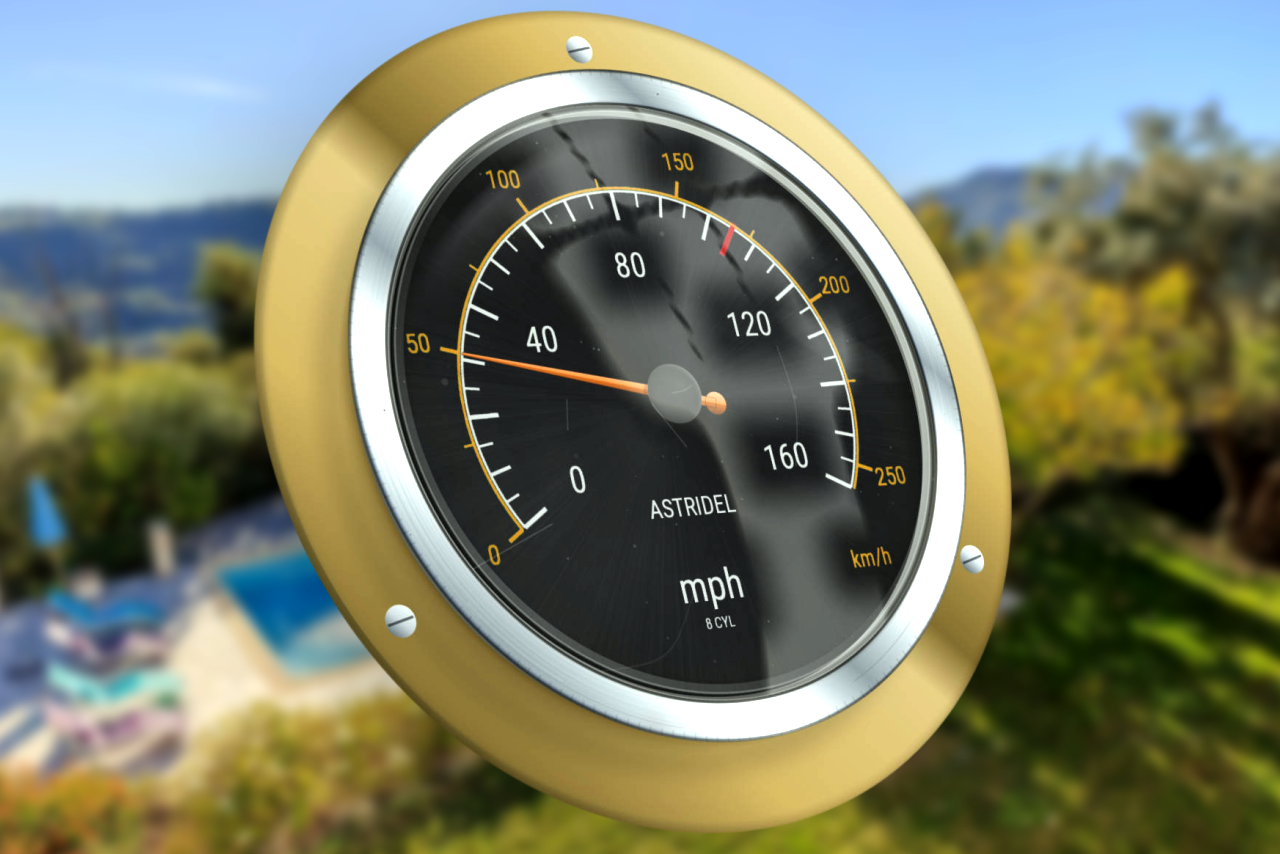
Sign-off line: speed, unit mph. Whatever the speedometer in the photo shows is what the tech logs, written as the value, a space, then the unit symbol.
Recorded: 30 mph
